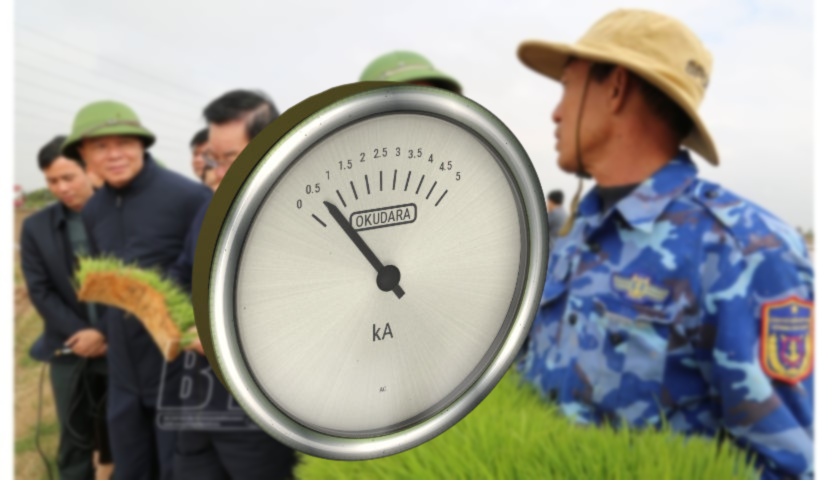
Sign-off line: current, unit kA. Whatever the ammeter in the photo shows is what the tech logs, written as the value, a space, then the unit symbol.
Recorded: 0.5 kA
